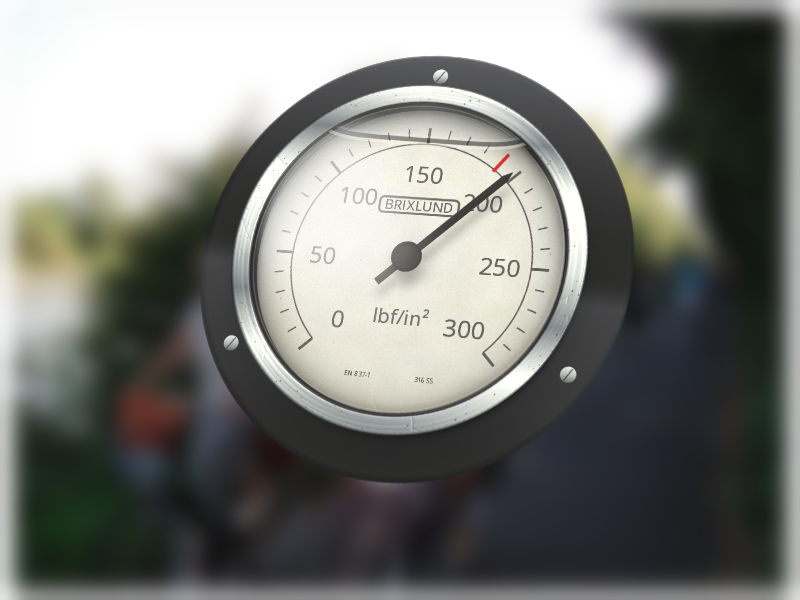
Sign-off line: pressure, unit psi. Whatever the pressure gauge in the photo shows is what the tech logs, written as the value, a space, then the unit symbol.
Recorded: 200 psi
